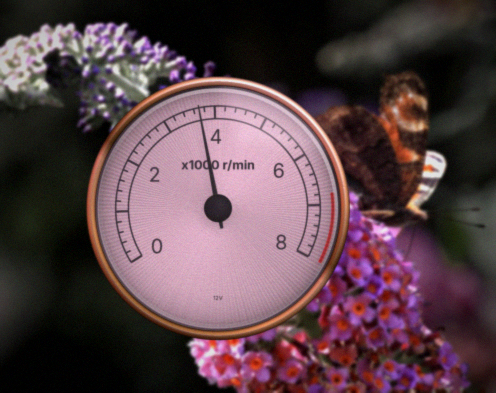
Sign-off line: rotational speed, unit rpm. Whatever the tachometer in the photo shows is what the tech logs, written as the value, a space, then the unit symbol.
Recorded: 3700 rpm
